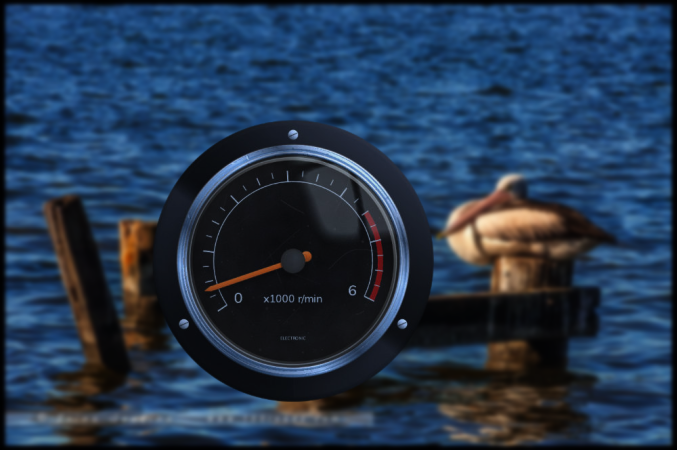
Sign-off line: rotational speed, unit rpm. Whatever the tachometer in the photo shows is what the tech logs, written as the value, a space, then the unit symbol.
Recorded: 375 rpm
